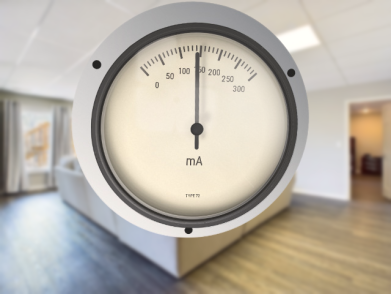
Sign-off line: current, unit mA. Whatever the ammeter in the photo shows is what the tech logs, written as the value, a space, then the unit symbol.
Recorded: 140 mA
